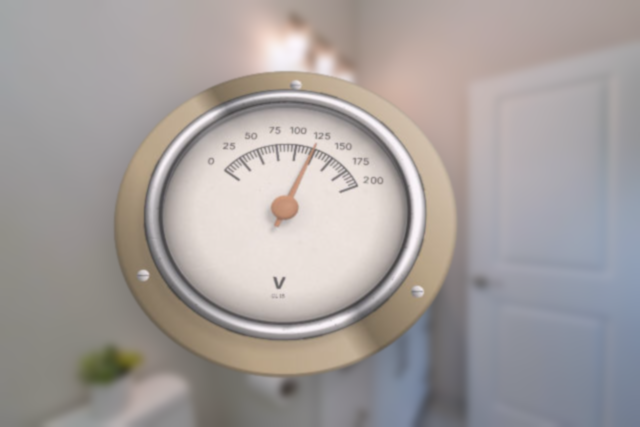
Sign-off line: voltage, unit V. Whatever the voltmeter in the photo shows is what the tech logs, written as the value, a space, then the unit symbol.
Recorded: 125 V
